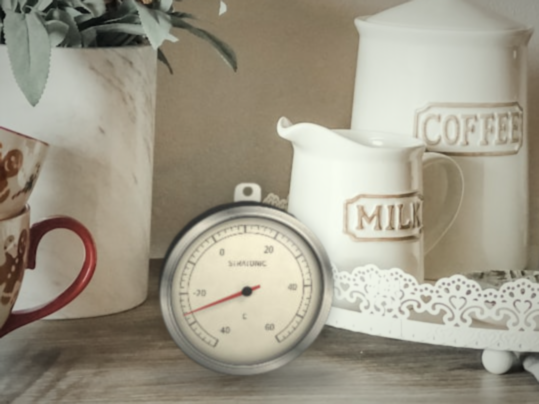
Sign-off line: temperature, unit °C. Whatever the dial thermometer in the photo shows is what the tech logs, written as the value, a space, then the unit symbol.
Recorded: -26 °C
